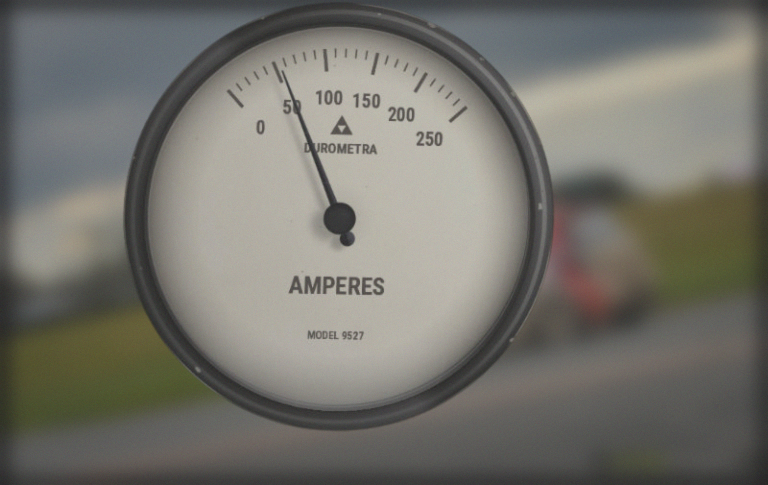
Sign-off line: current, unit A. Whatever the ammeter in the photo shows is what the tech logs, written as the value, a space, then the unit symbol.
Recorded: 55 A
